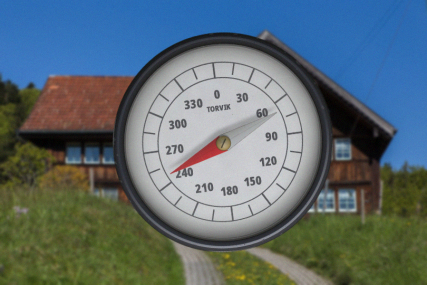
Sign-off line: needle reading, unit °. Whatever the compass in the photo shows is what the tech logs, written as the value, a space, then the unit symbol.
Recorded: 247.5 °
